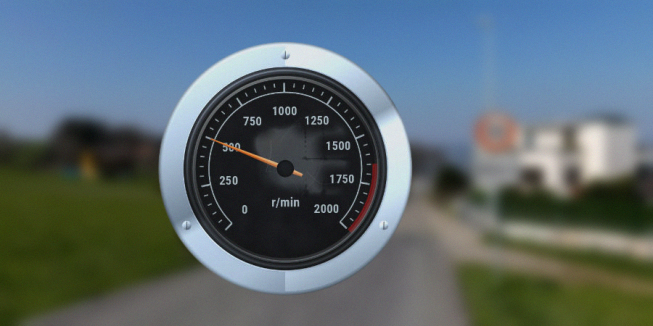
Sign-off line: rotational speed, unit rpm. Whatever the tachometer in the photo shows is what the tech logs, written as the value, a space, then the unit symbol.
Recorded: 500 rpm
